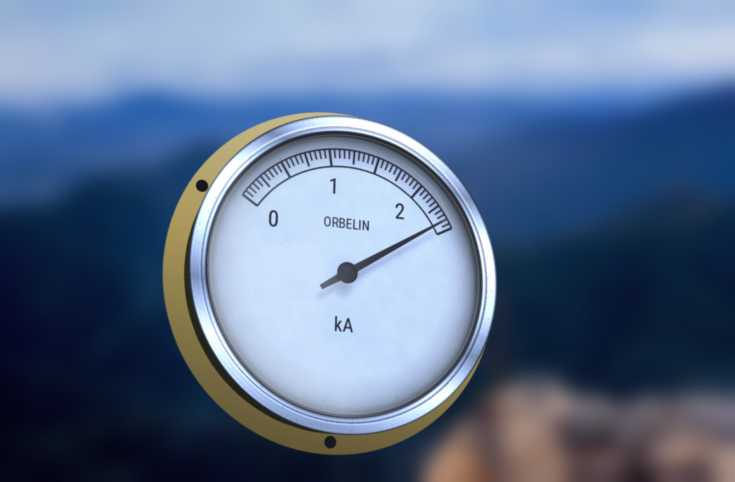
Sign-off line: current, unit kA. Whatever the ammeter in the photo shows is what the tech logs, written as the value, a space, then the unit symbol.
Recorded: 2.4 kA
